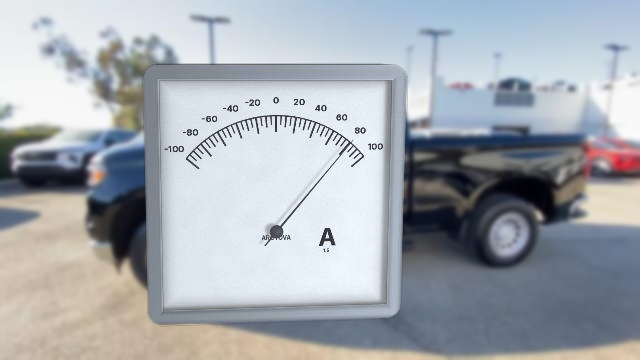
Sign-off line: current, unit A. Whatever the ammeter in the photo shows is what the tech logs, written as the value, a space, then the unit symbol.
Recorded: 80 A
